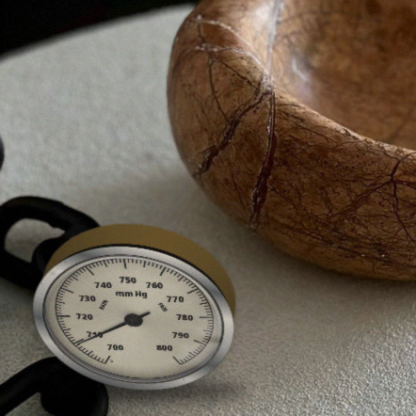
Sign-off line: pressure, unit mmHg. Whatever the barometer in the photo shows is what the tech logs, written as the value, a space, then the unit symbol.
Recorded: 710 mmHg
